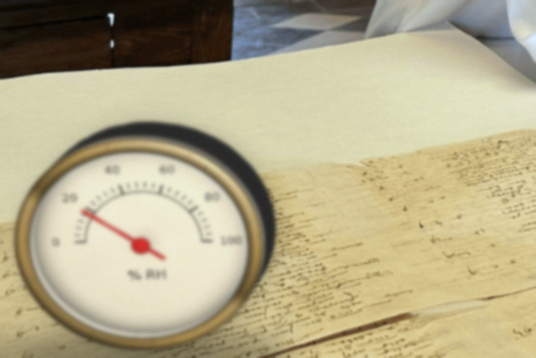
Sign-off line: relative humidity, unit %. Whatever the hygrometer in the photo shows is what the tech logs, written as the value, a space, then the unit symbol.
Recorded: 20 %
